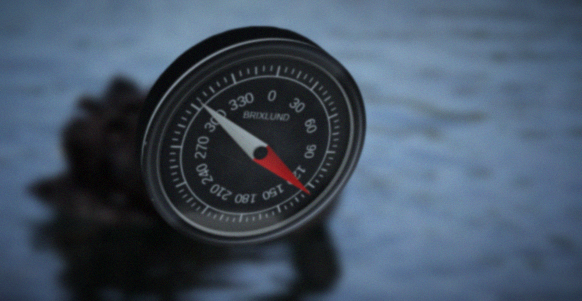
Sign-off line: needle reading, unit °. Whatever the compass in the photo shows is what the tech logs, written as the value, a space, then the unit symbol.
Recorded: 125 °
